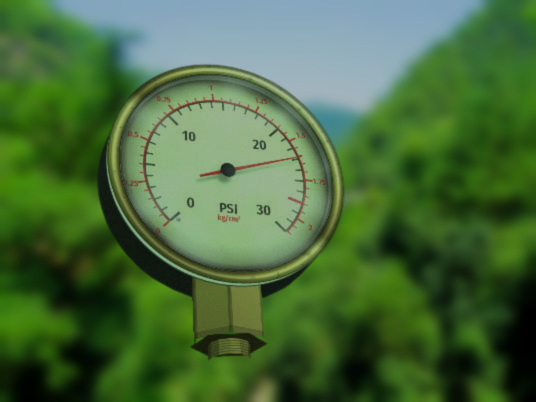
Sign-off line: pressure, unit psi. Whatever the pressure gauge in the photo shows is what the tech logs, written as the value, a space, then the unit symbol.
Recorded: 23 psi
